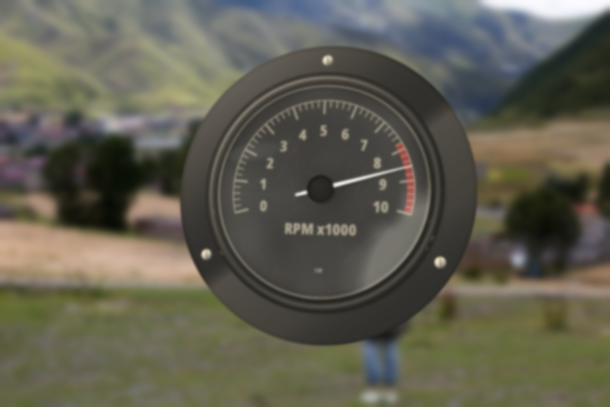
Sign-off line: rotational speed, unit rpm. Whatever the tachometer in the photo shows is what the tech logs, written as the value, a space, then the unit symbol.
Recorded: 8600 rpm
